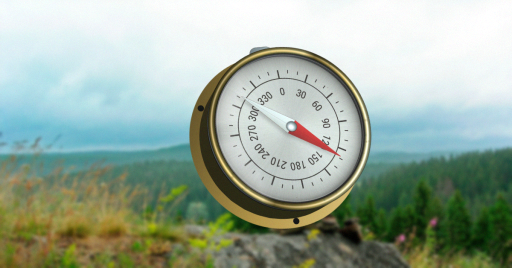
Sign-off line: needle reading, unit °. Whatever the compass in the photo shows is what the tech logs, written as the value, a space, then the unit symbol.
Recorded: 130 °
